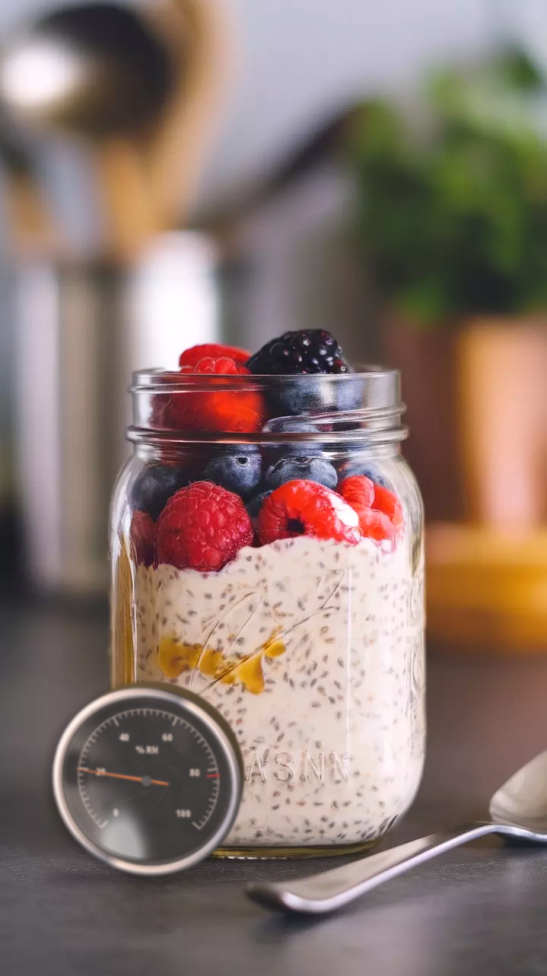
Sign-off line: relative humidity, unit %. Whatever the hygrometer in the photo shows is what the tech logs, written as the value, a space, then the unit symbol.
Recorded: 20 %
